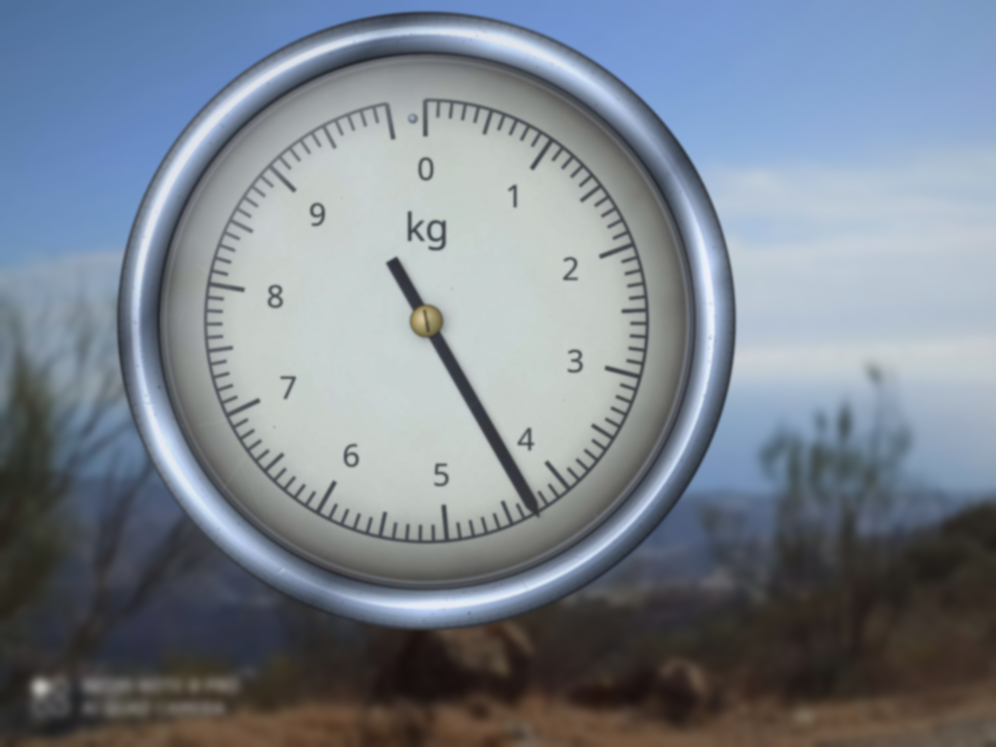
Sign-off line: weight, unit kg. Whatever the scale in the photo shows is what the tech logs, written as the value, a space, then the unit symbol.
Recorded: 4.3 kg
